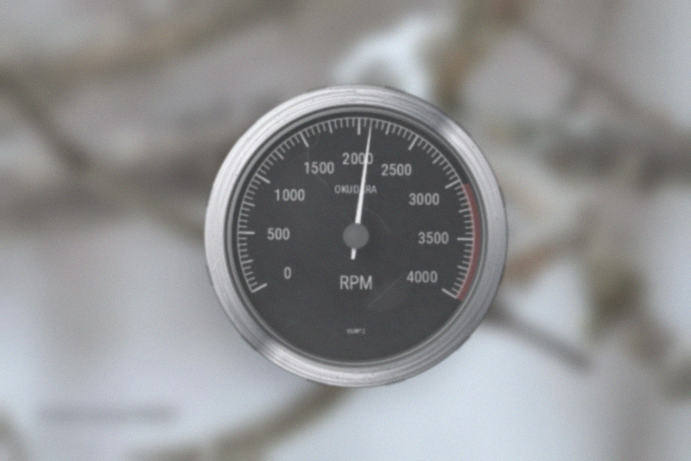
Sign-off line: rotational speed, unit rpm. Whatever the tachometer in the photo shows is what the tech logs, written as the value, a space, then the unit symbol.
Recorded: 2100 rpm
